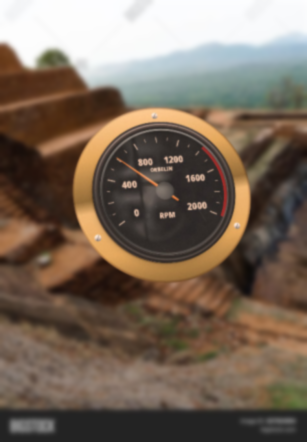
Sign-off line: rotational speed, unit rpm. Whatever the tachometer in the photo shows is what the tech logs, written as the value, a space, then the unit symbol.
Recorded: 600 rpm
